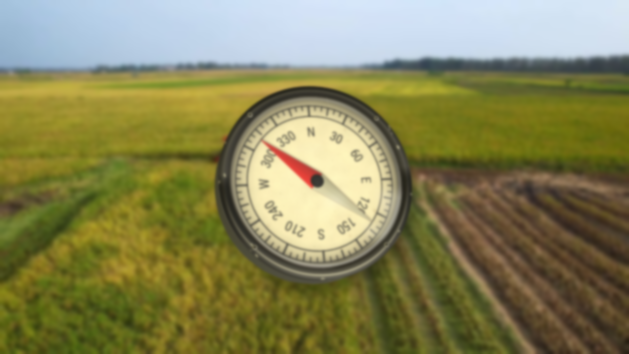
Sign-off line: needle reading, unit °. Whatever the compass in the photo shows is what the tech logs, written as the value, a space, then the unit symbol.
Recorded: 310 °
